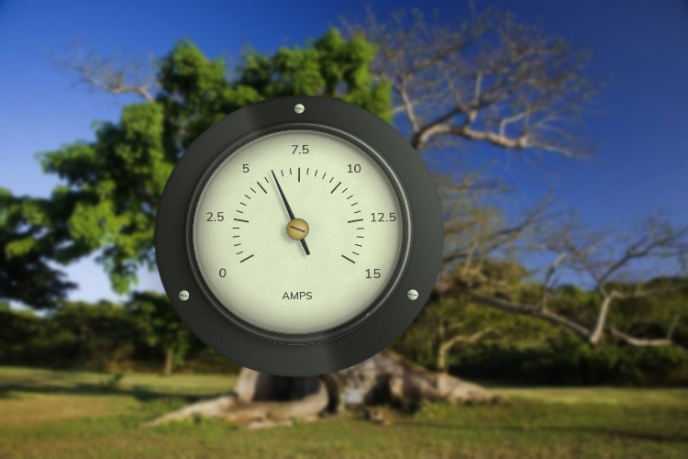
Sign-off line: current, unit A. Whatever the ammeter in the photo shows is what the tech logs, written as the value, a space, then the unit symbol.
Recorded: 6 A
